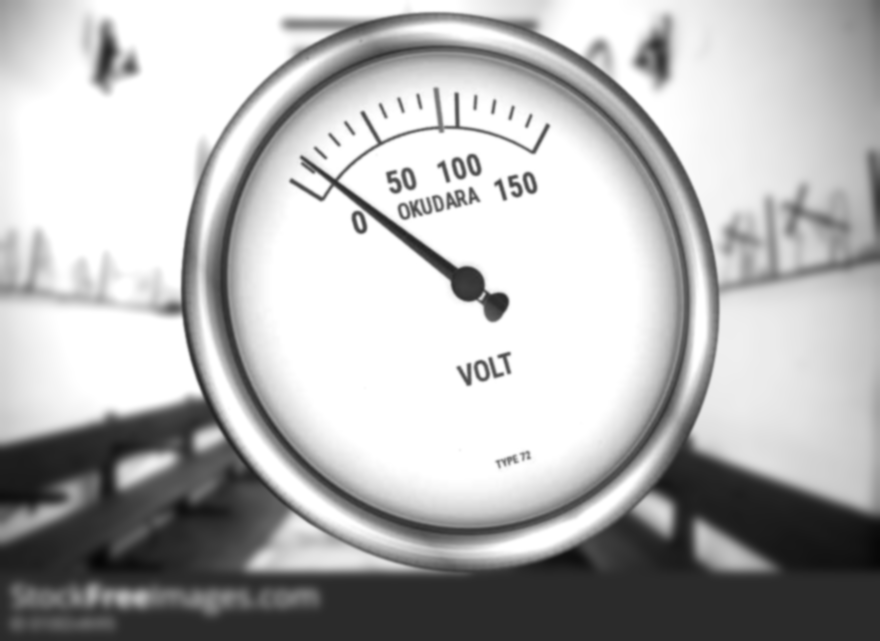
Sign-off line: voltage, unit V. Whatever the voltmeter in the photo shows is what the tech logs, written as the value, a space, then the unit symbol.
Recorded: 10 V
